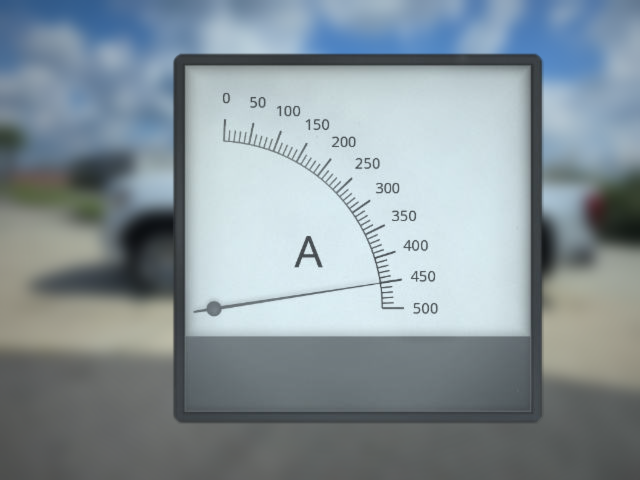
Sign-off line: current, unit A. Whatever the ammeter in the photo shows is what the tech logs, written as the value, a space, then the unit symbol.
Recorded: 450 A
